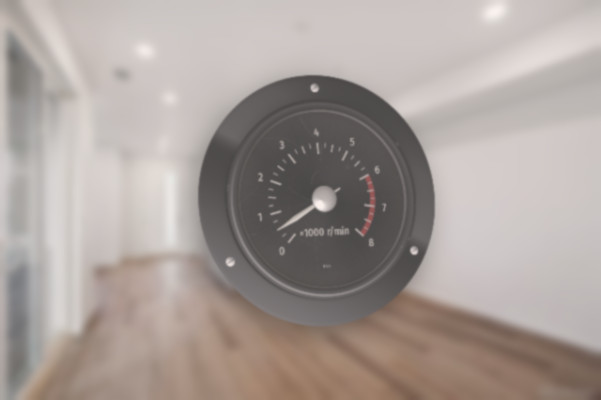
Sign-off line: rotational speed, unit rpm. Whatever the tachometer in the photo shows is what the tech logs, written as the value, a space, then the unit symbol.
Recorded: 500 rpm
